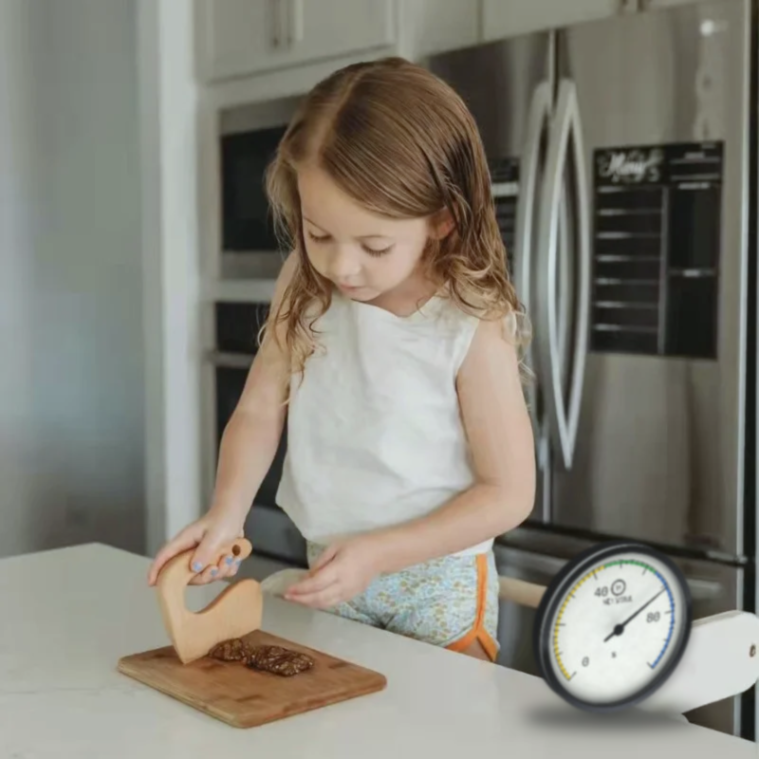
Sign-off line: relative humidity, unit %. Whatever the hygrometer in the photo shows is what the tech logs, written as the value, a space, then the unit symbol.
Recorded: 70 %
